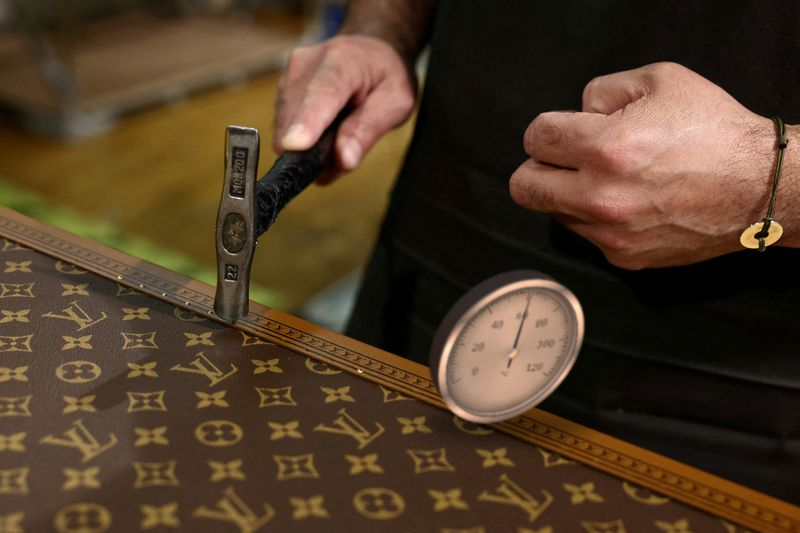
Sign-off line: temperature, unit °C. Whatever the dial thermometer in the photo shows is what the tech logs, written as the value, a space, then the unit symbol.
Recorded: 60 °C
